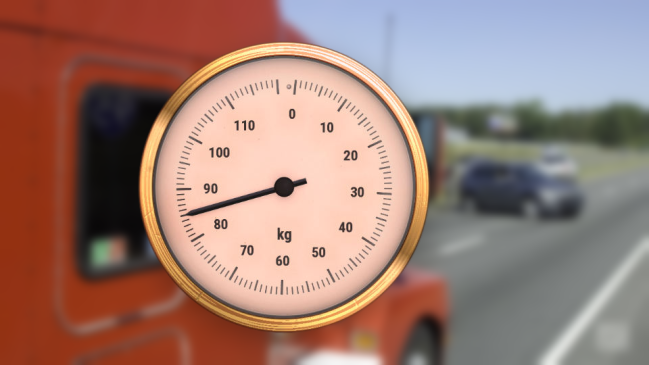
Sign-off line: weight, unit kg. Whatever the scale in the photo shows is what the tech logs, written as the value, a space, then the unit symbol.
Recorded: 85 kg
